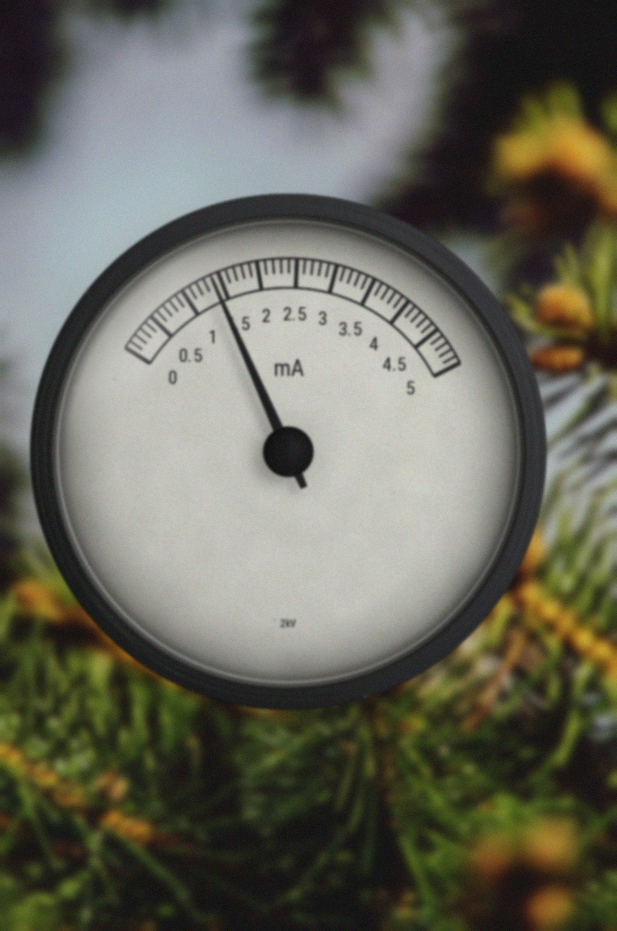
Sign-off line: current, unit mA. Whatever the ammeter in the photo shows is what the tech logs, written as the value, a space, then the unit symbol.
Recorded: 1.4 mA
